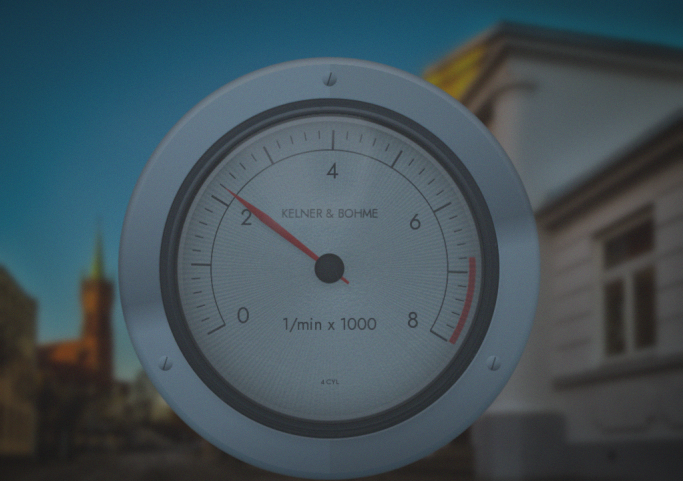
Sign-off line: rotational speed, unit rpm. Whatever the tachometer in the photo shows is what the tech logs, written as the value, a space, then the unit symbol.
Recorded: 2200 rpm
